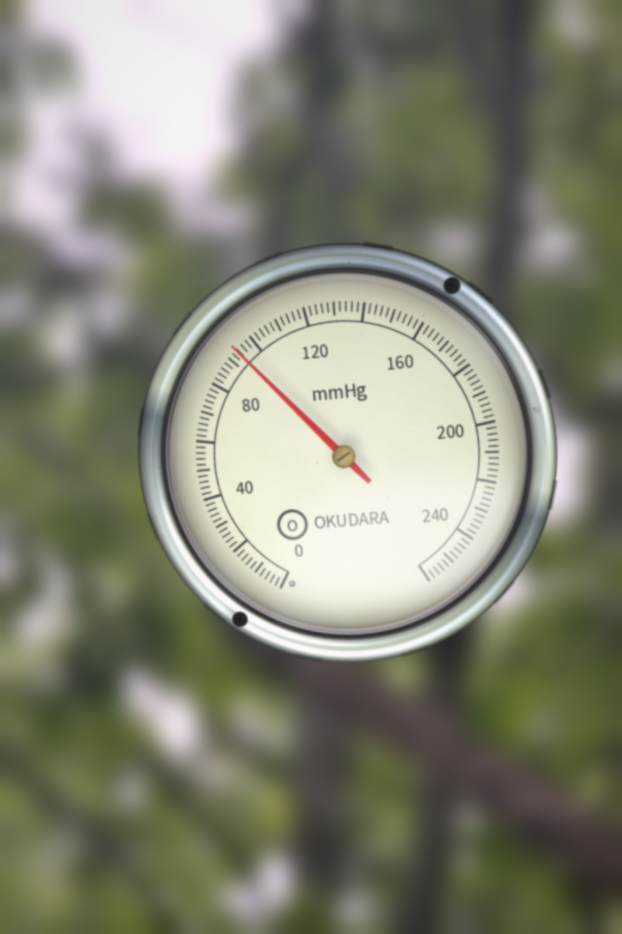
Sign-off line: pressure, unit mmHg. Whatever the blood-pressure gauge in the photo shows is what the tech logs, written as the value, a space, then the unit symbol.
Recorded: 94 mmHg
